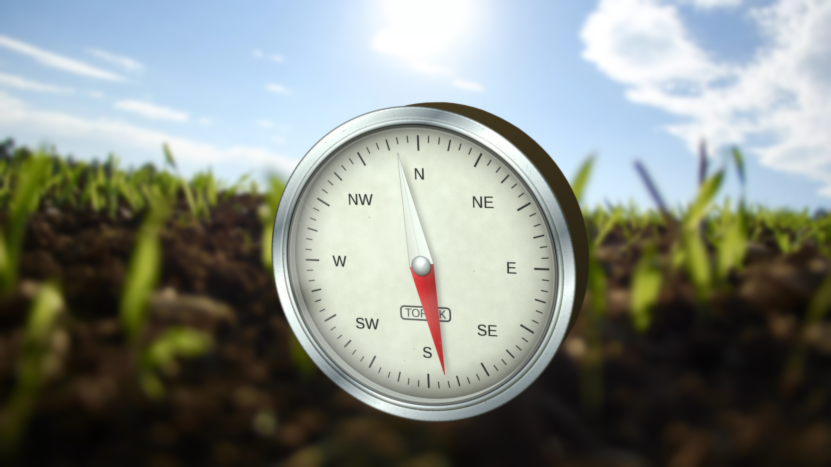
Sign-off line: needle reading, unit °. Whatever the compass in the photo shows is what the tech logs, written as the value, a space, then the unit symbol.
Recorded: 170 °
